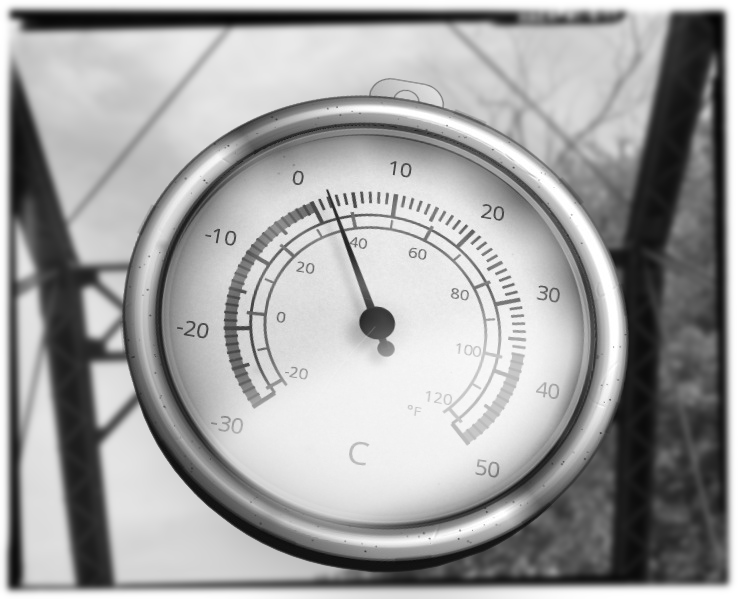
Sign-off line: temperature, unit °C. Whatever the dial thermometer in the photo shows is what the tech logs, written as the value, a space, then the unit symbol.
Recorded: 2 °C
